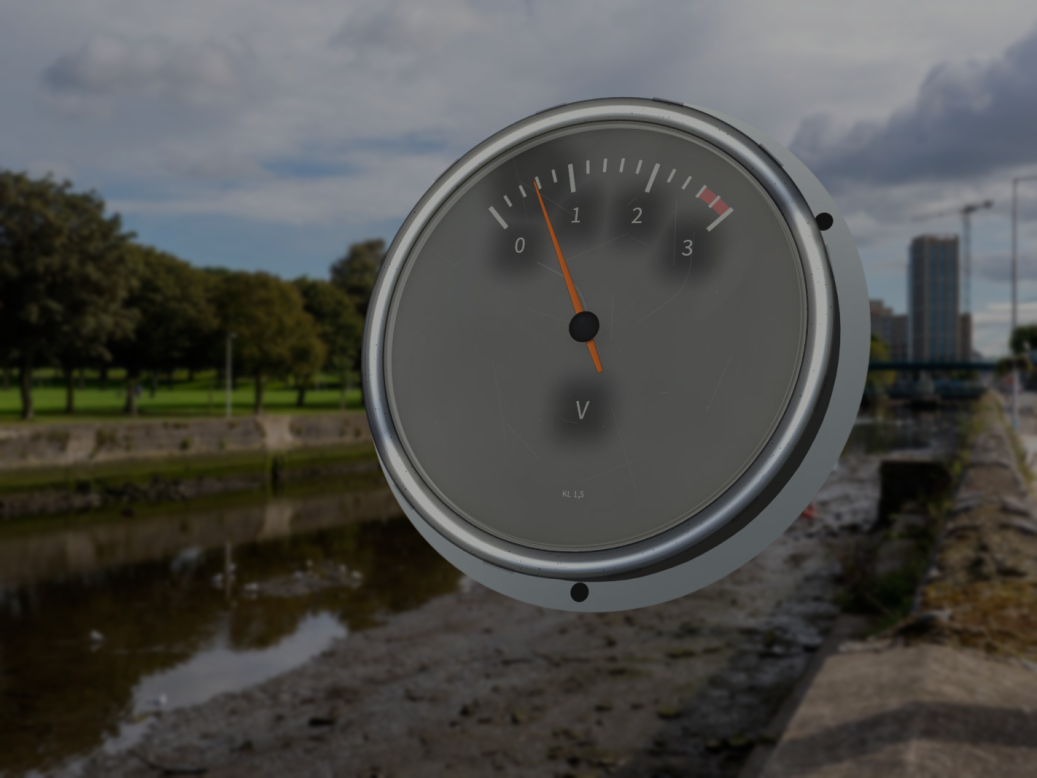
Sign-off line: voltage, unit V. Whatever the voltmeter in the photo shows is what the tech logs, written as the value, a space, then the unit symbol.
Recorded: 0.6 V
